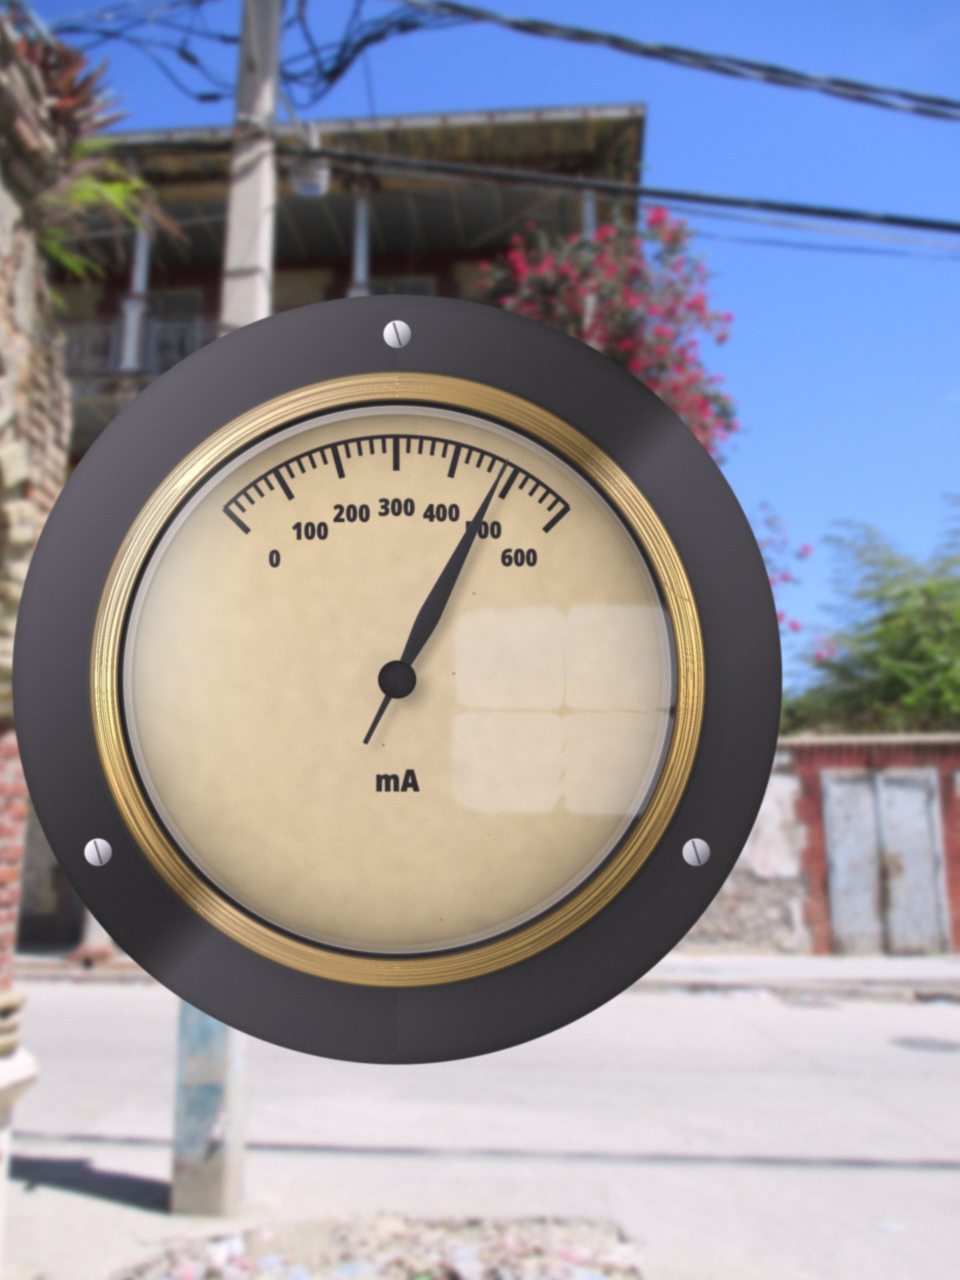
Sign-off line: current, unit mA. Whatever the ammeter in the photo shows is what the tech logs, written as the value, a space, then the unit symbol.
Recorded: 480 mA
